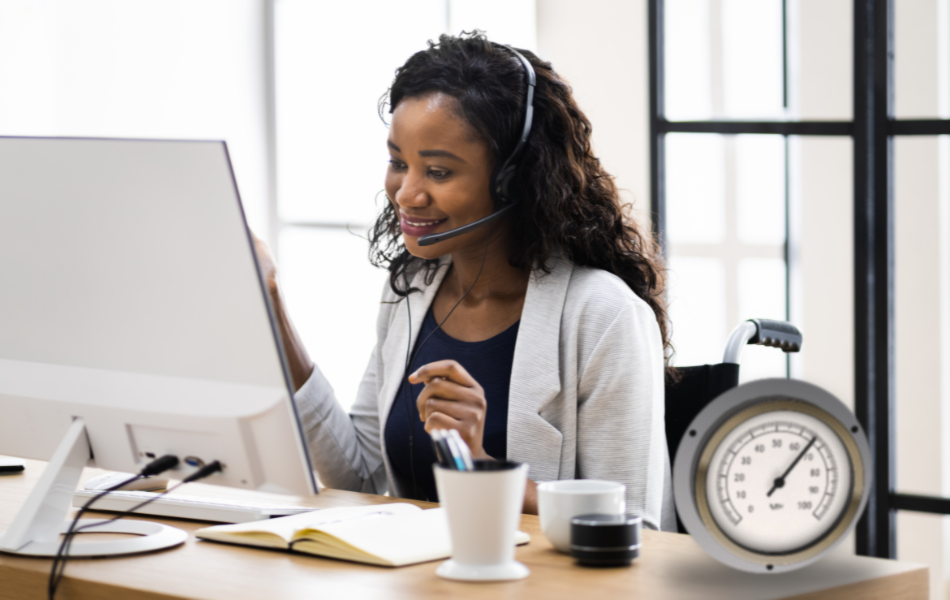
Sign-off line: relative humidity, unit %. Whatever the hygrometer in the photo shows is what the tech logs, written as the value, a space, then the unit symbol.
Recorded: 65 %
